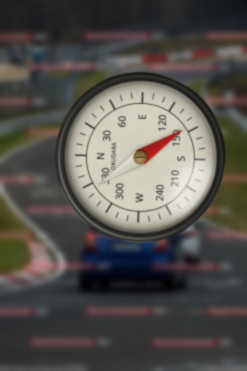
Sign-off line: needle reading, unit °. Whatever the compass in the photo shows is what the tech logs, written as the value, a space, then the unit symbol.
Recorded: 145 °
